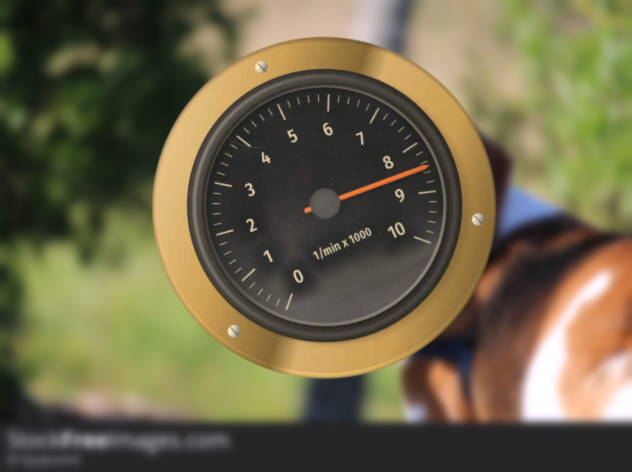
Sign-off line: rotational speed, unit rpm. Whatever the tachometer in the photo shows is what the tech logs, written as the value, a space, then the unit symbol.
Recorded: 8500 rpm
